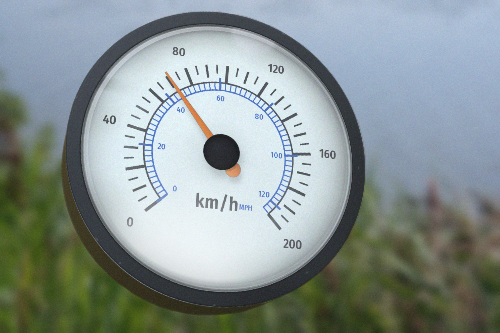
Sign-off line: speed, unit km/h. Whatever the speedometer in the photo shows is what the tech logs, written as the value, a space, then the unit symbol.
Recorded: 70 km/h
